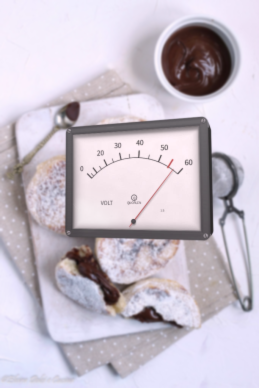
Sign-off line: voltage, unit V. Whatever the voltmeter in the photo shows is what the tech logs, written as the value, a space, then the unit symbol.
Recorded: 57.5 V
